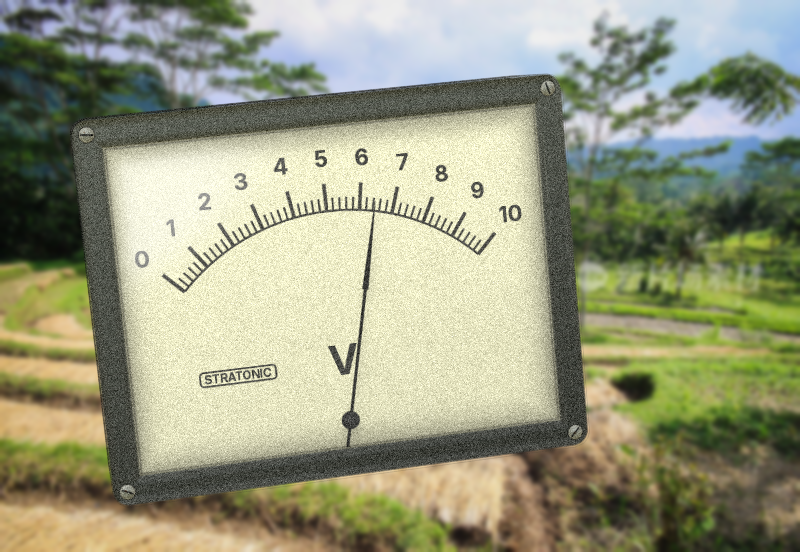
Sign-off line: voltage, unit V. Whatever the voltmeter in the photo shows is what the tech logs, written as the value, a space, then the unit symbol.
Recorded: 6.4 V
